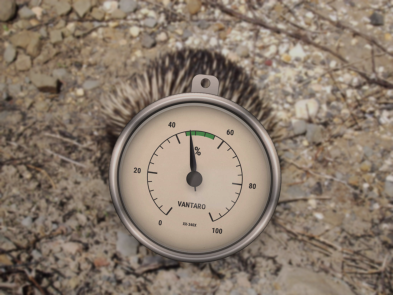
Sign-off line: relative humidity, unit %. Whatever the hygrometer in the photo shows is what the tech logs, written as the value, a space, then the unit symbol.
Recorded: 46 %
